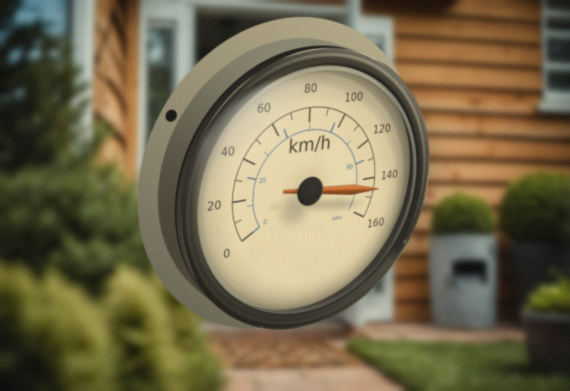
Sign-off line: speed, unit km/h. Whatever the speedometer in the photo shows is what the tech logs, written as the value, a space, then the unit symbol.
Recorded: 145 km/h
